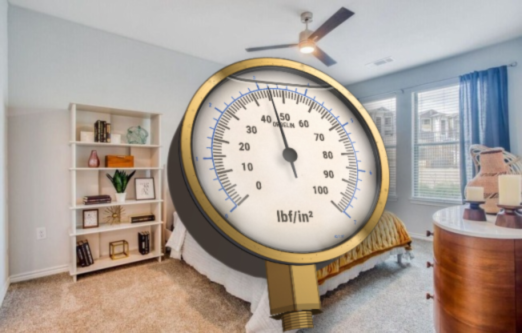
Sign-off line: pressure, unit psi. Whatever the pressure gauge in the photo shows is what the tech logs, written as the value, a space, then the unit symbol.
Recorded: 45 psi
